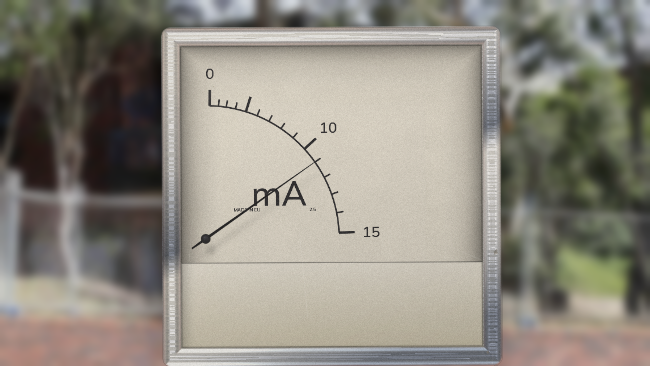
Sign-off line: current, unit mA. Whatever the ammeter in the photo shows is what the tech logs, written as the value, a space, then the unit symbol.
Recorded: 11 mA
